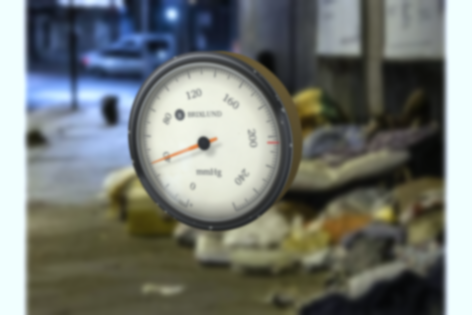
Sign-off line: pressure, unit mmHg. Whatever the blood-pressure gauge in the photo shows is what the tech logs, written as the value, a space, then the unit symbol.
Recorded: 40 mmHg
